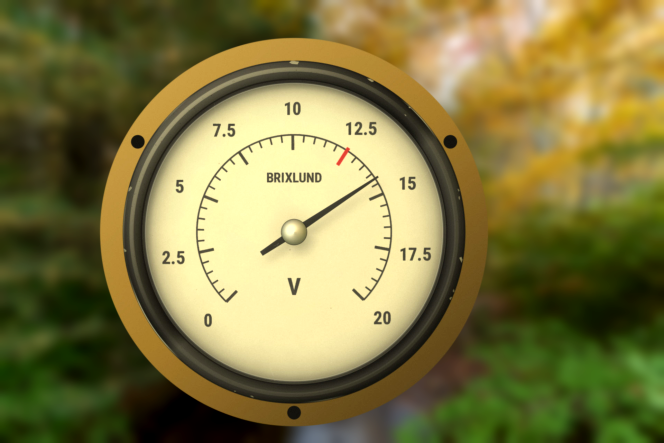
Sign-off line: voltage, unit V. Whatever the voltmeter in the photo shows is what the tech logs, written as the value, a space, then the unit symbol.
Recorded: 14.25 V
